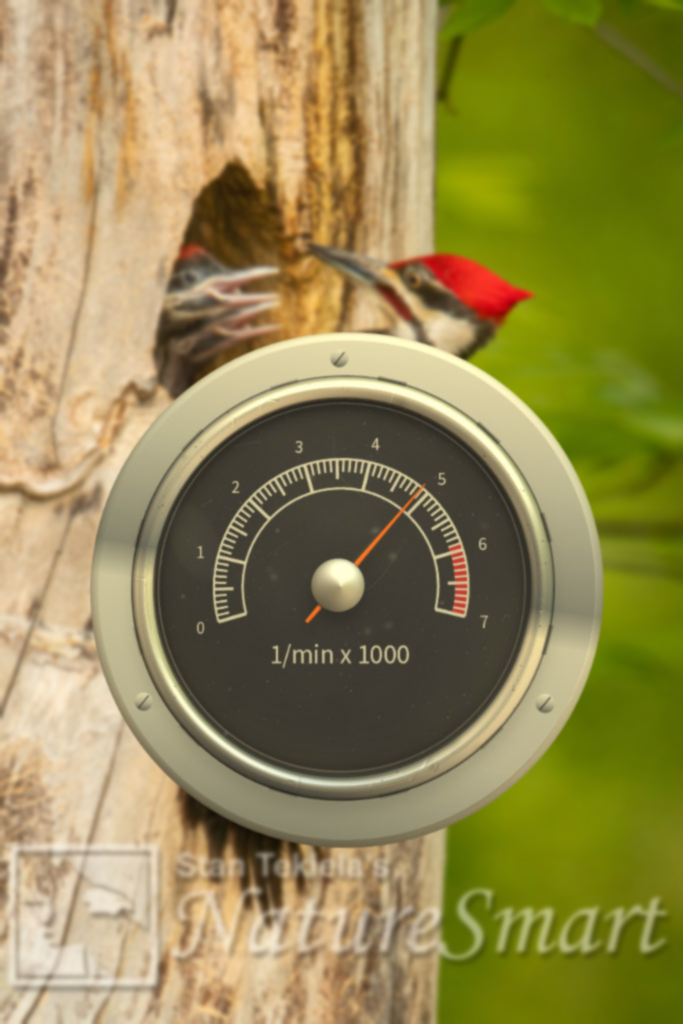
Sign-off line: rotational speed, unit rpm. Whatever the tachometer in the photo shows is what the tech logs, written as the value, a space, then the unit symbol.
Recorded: 4900 rpm
